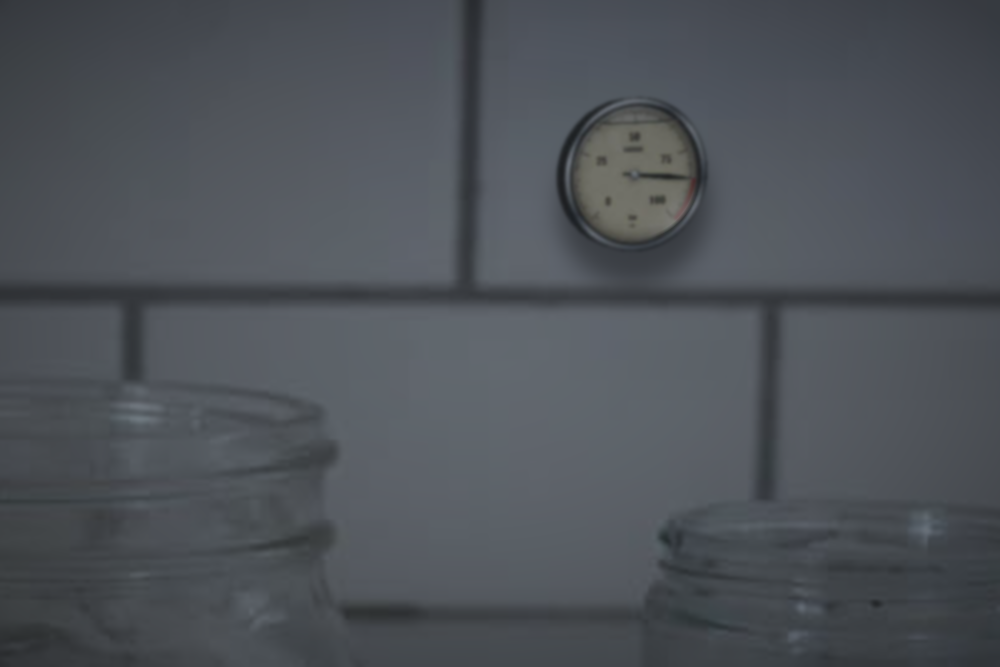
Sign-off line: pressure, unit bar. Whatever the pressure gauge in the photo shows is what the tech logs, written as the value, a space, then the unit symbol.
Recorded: 85 bar
